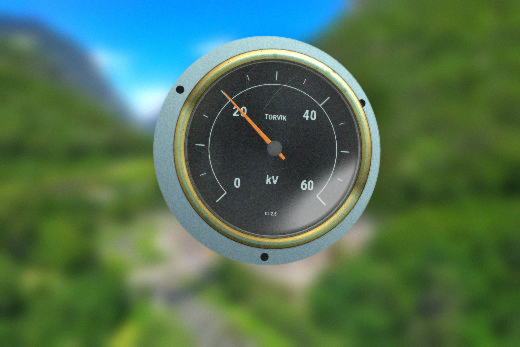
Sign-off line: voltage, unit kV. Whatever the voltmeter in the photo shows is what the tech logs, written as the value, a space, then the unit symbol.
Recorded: 20 kV
